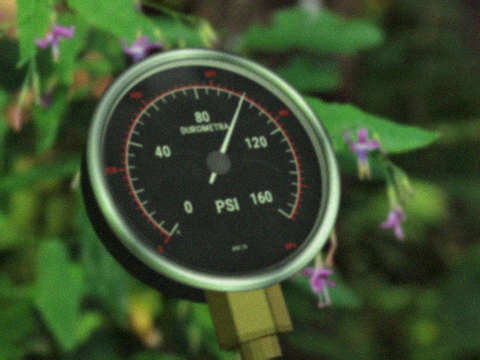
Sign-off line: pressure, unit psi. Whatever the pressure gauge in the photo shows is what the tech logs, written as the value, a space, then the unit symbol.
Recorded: 100 psi
